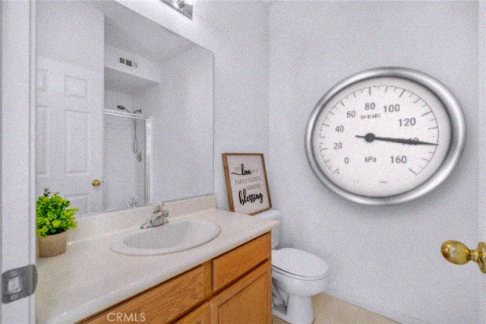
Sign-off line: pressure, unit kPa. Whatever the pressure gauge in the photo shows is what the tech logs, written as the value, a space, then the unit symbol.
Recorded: 140 kPa
